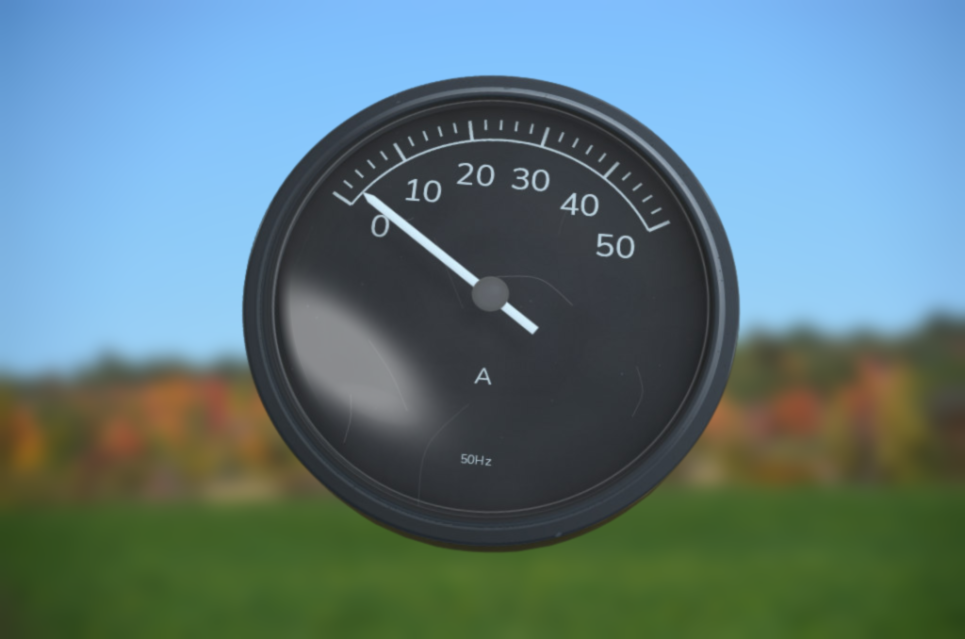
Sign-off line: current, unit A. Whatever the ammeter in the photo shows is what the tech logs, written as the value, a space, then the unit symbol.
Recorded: 2 A
